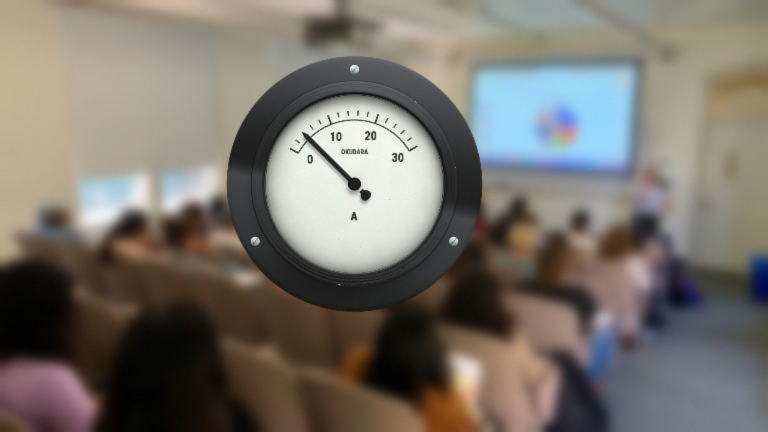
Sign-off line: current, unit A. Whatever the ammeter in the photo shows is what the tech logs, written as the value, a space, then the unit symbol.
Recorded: 4 A
